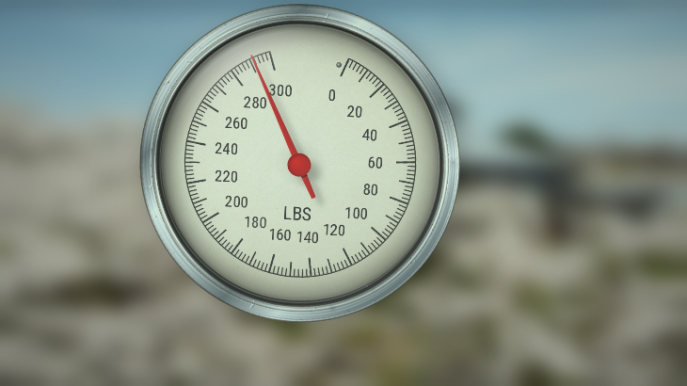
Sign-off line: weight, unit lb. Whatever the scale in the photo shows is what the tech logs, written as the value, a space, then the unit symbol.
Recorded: 292 lb
